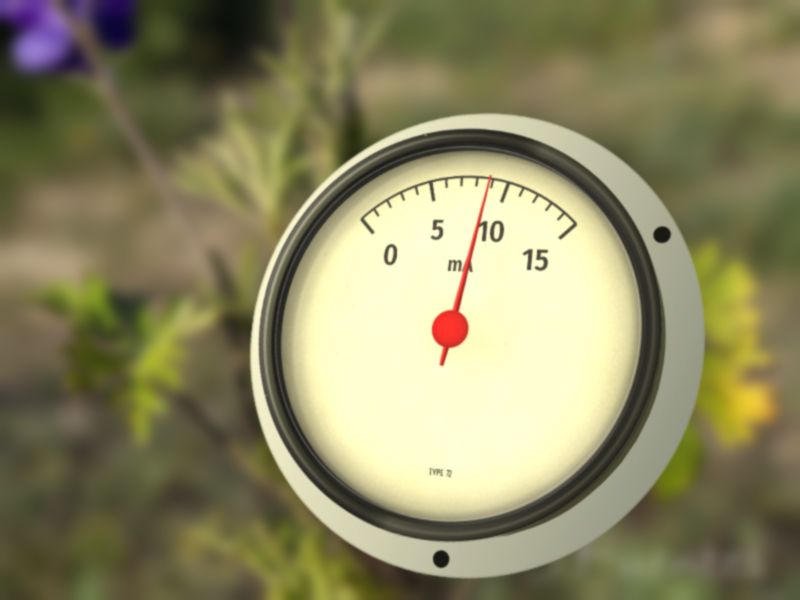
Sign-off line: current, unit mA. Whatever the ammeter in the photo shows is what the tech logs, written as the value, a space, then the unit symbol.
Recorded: 9 mA
